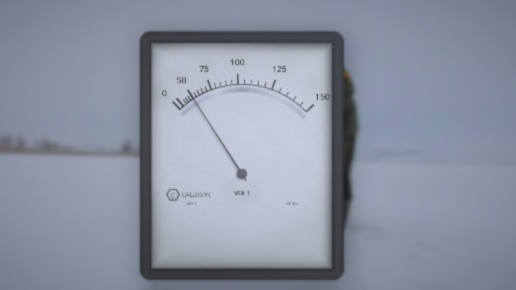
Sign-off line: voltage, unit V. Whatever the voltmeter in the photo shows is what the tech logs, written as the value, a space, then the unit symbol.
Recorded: 50 V
